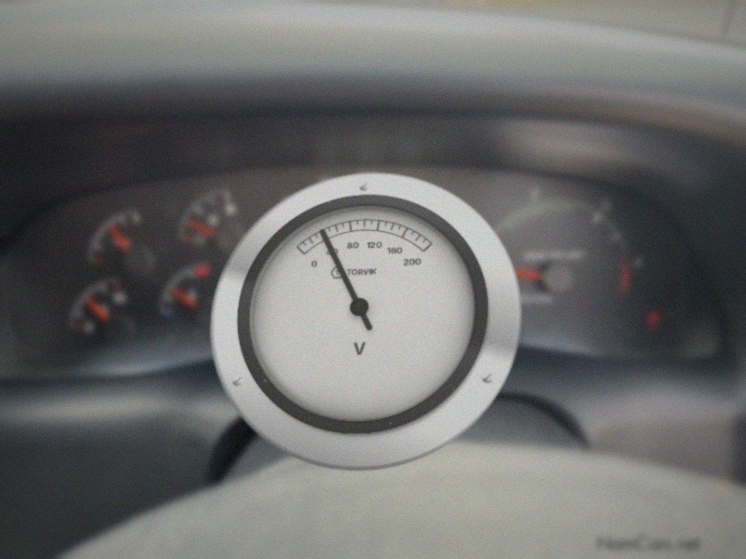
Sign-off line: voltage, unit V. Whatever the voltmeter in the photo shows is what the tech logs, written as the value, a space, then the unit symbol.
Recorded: 40 V
